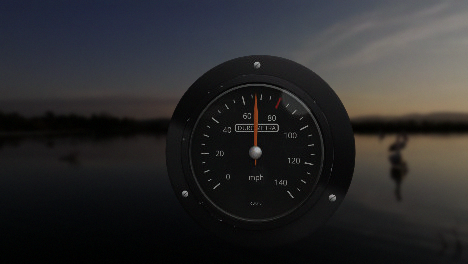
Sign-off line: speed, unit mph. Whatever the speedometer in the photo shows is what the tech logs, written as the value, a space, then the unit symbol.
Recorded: 67.5 mph
